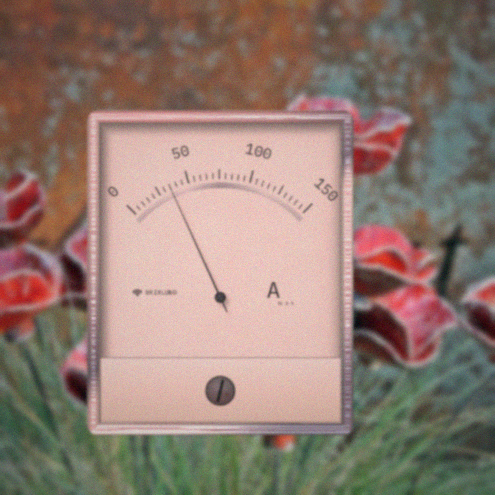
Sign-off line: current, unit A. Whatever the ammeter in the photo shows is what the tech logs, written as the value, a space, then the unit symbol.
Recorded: 35 A
